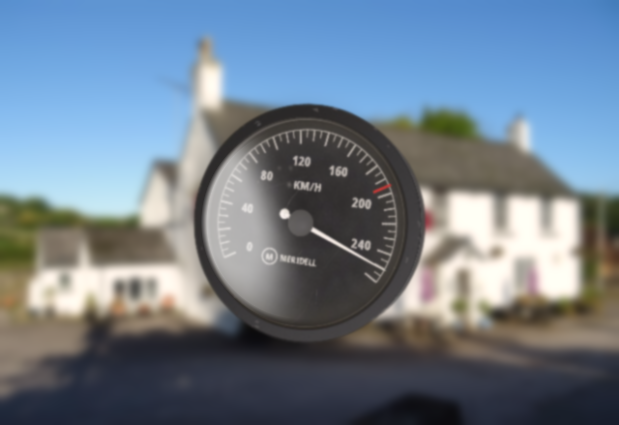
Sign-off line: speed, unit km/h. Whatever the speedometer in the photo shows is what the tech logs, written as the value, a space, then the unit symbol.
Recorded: 250 km/h
